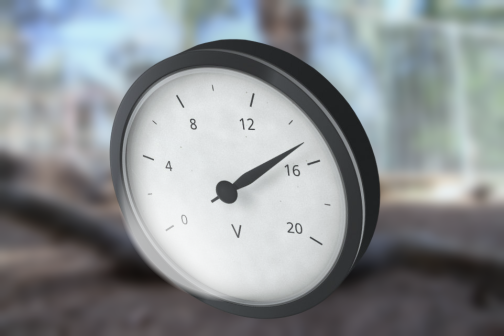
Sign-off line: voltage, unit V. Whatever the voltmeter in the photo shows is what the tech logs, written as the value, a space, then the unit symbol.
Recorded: 15 V
